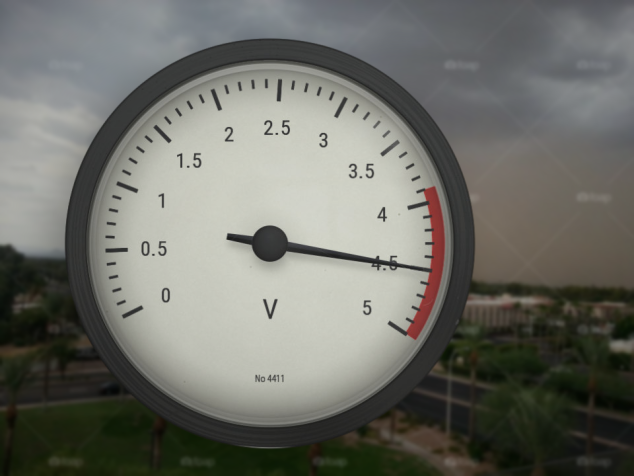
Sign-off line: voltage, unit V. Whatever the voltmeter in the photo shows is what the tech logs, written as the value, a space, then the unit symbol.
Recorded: 4.5 V
